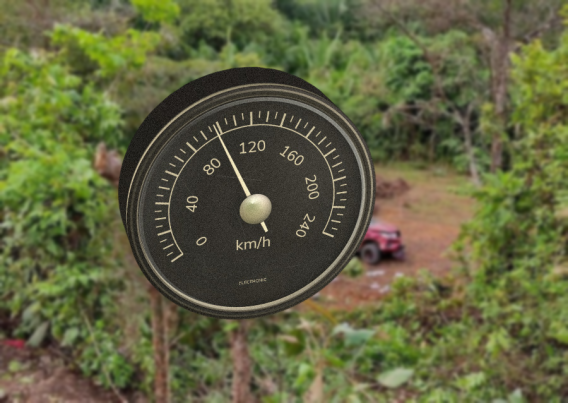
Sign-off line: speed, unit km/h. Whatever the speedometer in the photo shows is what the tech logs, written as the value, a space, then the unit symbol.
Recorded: 97.5 km/h
